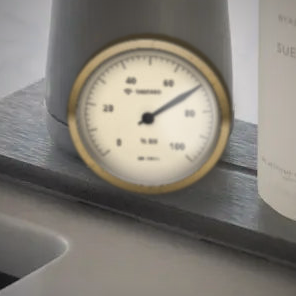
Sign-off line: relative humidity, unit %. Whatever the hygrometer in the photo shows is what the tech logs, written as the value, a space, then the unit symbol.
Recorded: 70 %
